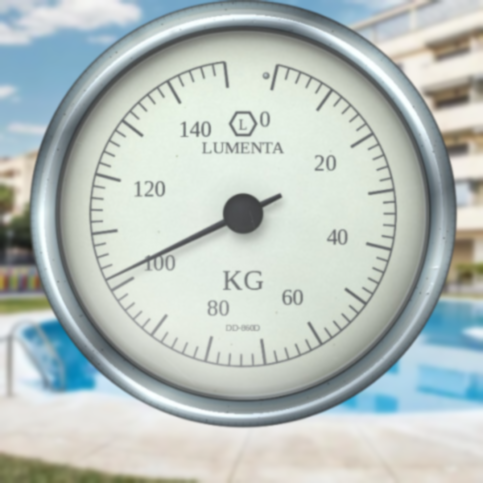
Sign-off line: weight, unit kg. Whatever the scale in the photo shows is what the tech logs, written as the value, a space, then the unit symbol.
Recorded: 102 kg
